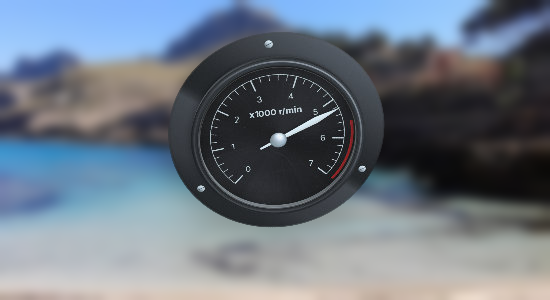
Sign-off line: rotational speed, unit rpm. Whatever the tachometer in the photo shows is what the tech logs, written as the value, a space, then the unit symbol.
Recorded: 5200 rpm
